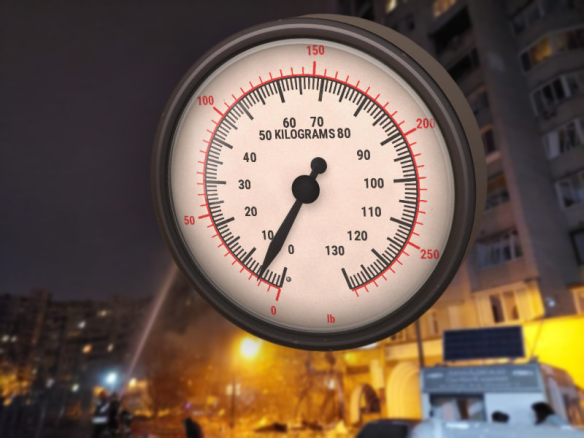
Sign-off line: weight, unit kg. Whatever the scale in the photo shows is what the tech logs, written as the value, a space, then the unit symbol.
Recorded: 5 kg
